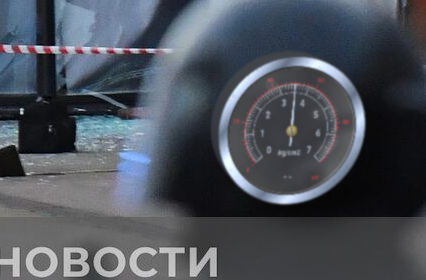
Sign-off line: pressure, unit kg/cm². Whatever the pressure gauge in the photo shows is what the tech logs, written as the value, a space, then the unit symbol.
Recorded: 3.5 kg/cm²
